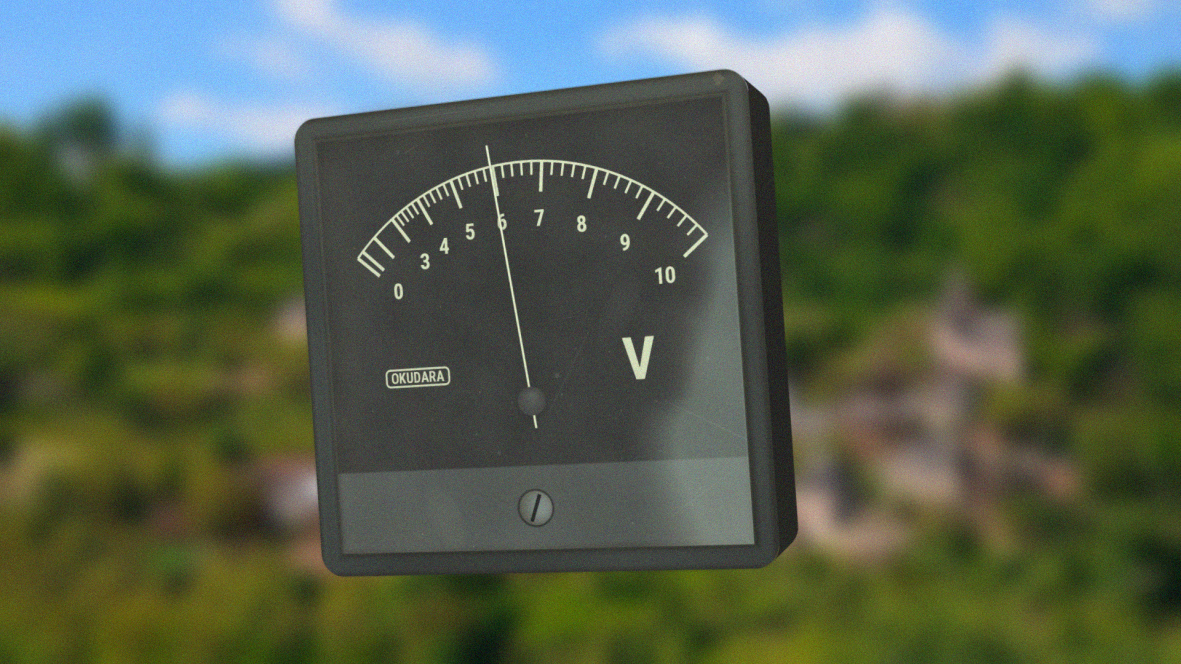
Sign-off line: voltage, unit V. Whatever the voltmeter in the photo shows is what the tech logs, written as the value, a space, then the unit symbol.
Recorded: 6 V
